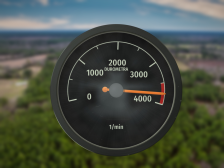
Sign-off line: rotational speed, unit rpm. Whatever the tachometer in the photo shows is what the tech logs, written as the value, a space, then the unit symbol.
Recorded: 3750 rpm
